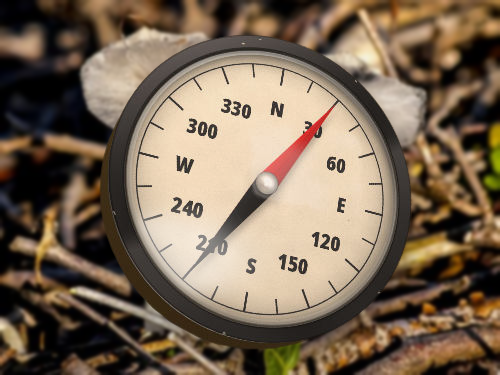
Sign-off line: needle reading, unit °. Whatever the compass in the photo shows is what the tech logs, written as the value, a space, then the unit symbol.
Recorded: 30 °
